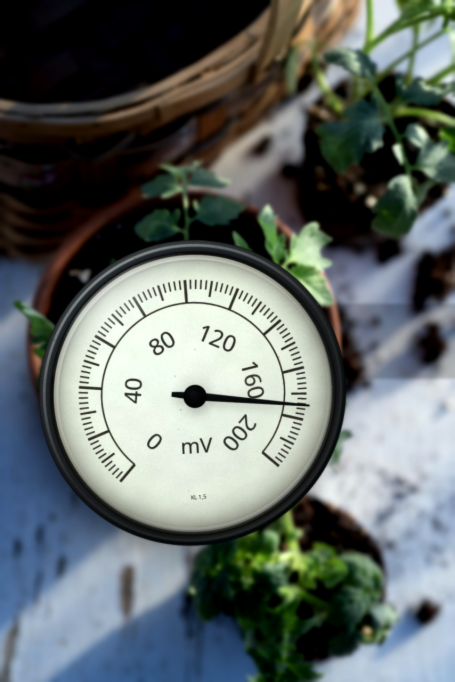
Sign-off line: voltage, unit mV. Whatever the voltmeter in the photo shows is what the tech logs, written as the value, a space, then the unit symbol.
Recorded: 174 mV
